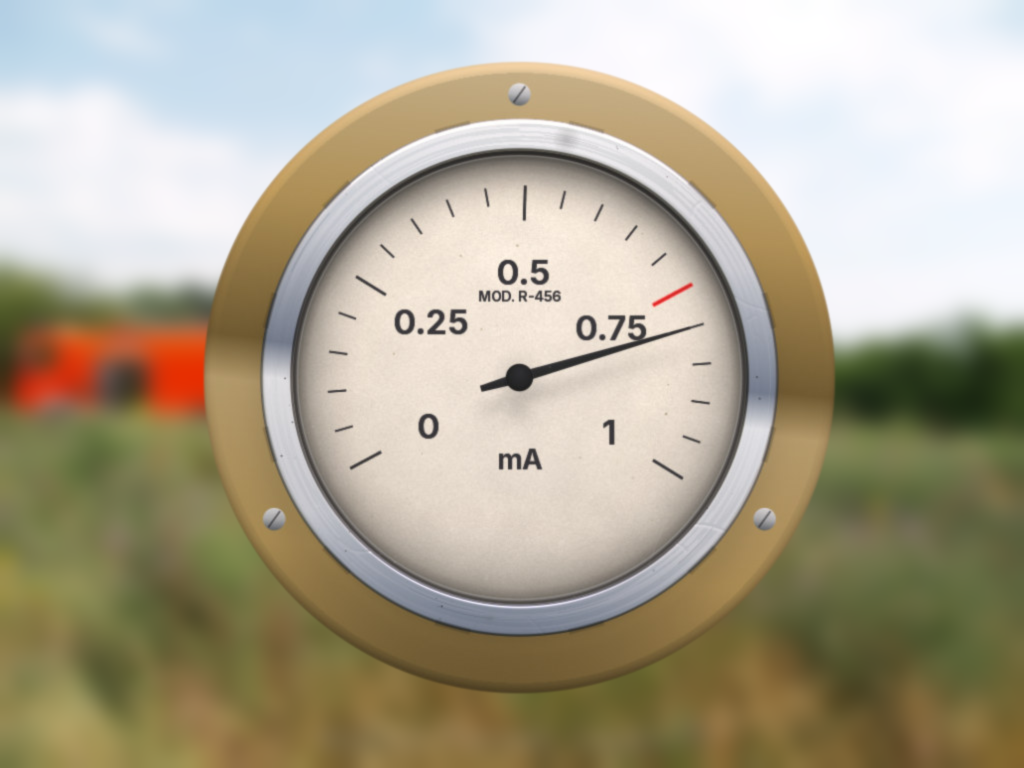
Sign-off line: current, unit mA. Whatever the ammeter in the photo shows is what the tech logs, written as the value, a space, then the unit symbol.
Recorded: 0.8 mA
